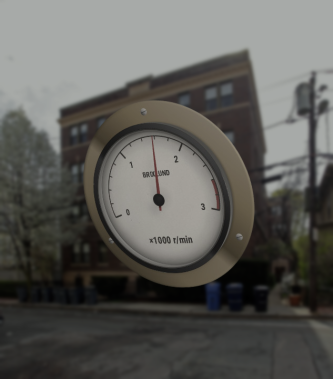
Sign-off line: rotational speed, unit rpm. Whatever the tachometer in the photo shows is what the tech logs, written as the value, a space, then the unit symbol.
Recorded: 1600 rpm
